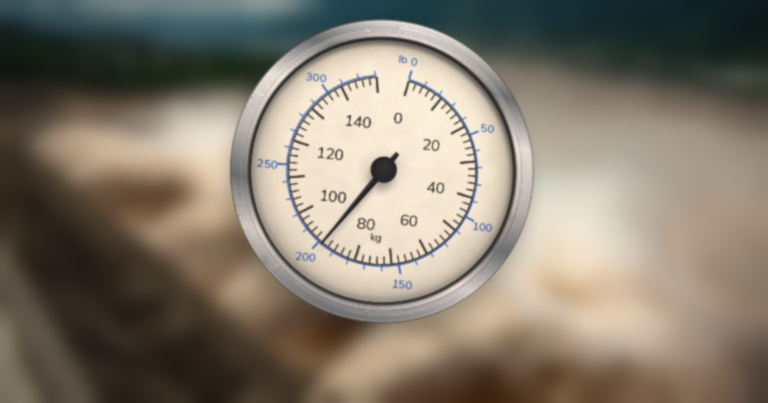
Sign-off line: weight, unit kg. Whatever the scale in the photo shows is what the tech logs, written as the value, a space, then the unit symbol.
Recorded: 90 kg
